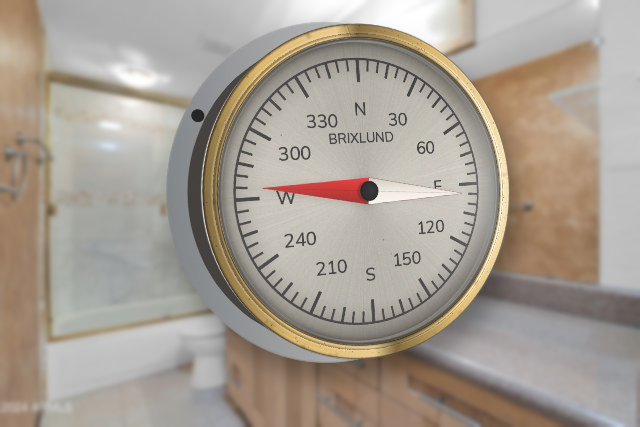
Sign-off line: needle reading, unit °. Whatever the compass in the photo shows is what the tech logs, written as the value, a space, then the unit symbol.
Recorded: 275 °
